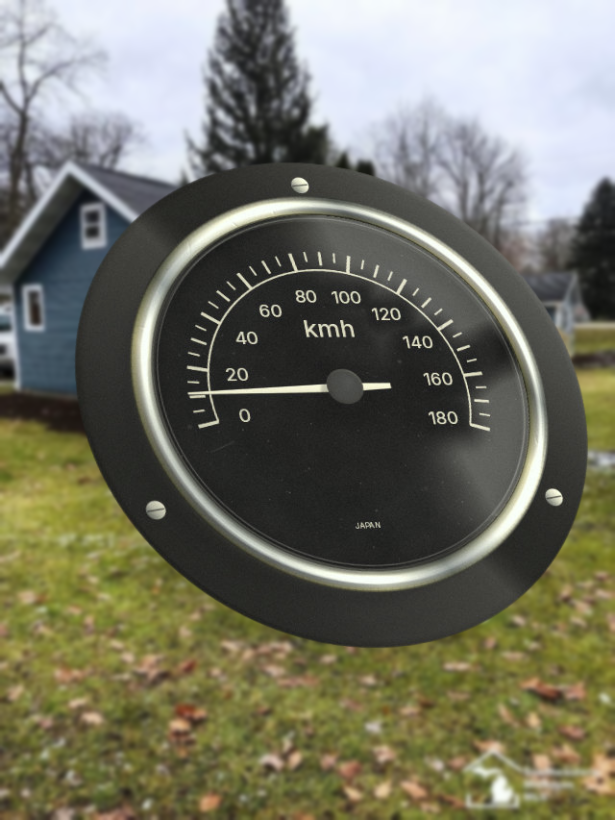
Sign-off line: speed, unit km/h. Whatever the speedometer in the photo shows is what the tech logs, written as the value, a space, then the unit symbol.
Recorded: 10 km/h
